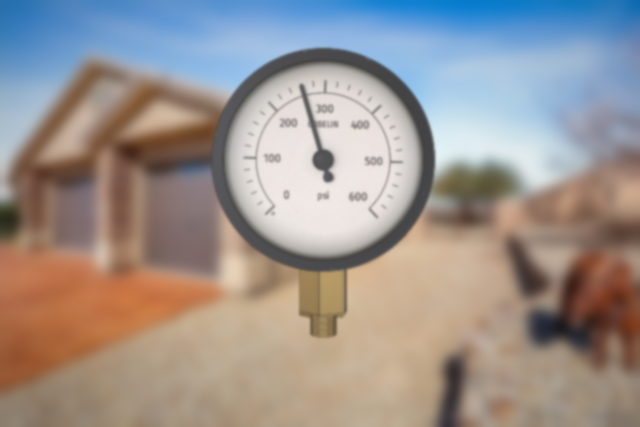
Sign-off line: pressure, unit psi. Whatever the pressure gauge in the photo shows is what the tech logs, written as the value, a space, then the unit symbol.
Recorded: 260 psi
